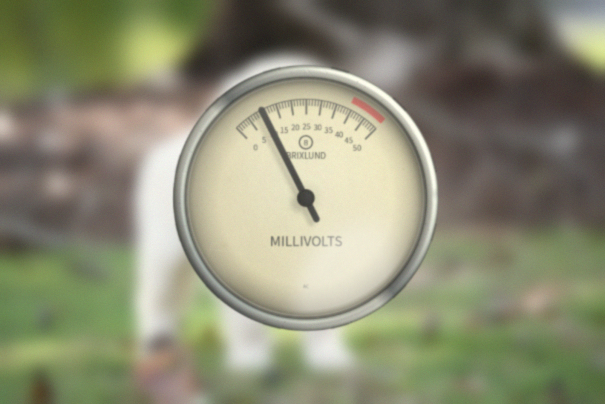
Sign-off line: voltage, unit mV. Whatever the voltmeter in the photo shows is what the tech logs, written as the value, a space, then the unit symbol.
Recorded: 10 mV
